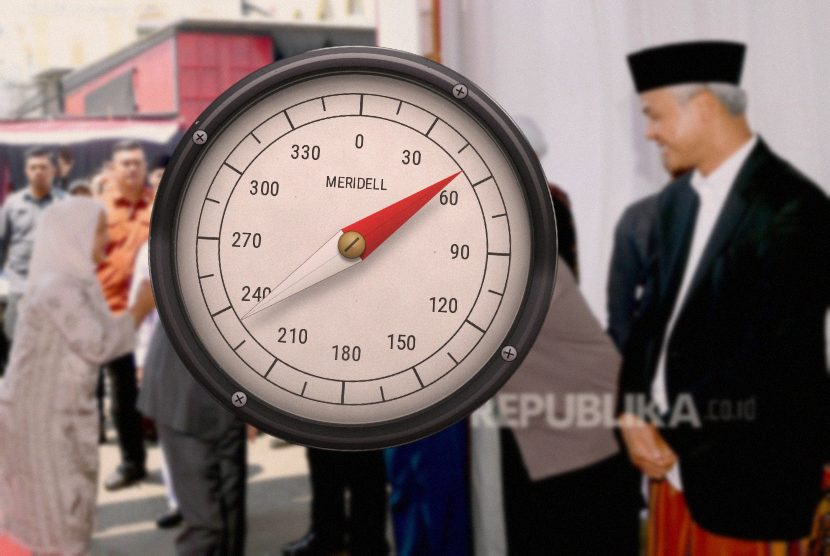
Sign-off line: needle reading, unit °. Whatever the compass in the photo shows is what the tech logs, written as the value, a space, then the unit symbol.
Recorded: 52.5 °
